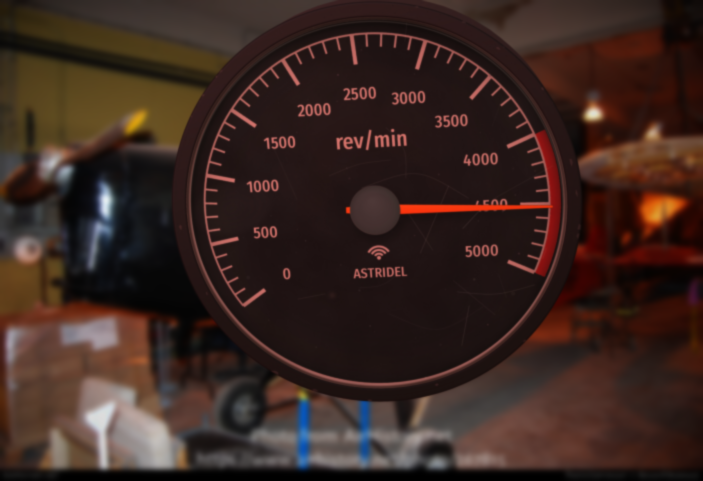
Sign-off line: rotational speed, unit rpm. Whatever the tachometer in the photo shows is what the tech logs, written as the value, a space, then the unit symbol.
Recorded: 4500 rpm
